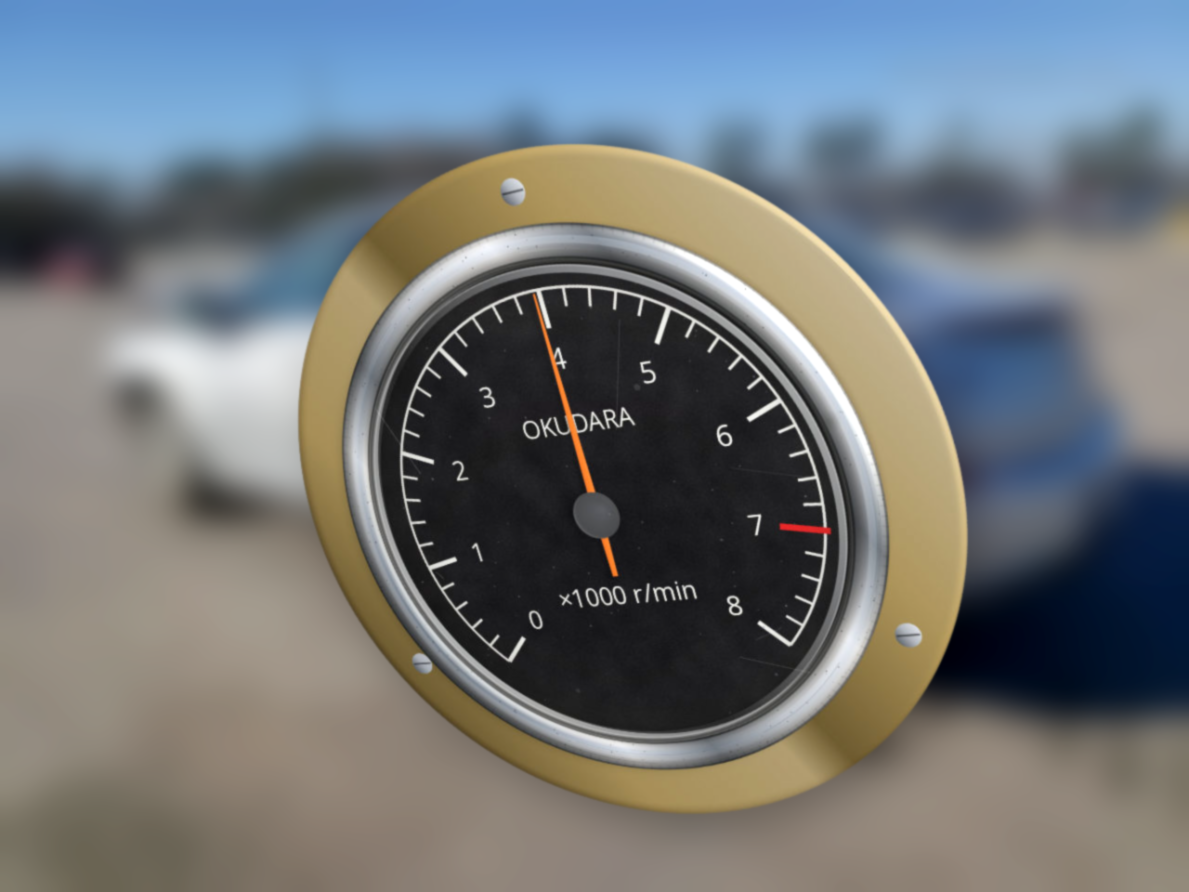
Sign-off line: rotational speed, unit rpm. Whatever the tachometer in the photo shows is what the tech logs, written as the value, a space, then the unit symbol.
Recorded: 4000 rpm
